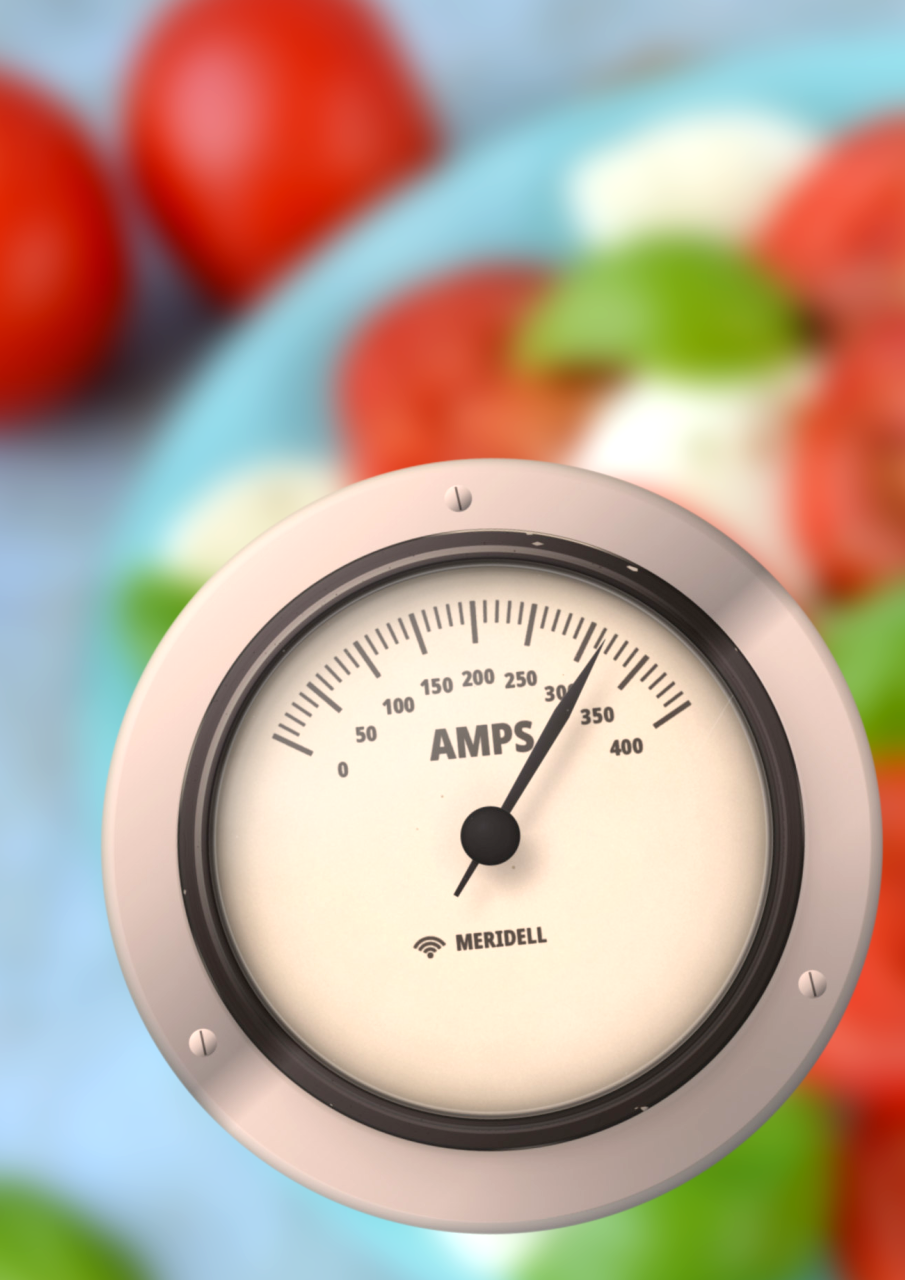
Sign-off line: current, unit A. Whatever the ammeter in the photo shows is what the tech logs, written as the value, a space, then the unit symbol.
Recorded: 315 A
